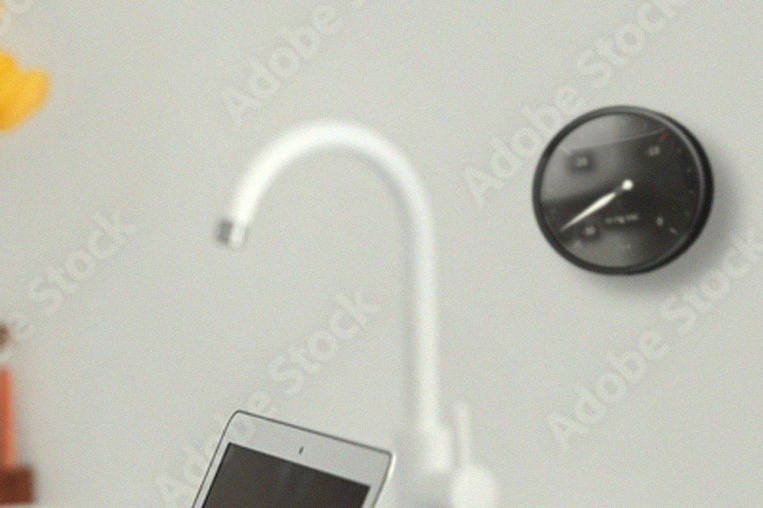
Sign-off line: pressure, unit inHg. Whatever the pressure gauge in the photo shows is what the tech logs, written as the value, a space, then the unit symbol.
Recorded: -28 inHg
